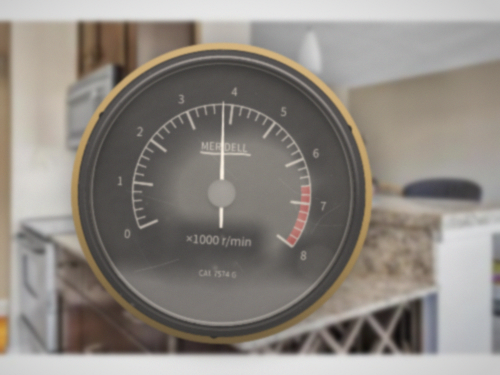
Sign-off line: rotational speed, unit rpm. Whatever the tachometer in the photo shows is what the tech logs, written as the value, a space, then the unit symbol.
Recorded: 3800 rpm
